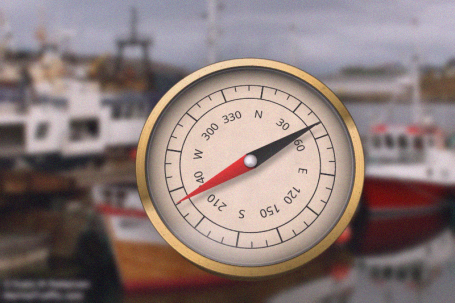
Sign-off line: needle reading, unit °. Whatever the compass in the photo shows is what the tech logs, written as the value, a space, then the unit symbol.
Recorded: 230 °
